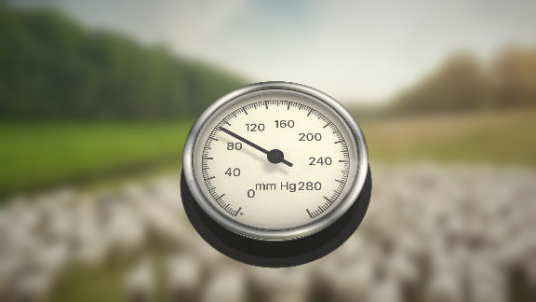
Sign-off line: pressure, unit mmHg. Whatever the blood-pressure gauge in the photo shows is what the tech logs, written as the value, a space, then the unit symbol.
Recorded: 90 mmHg
